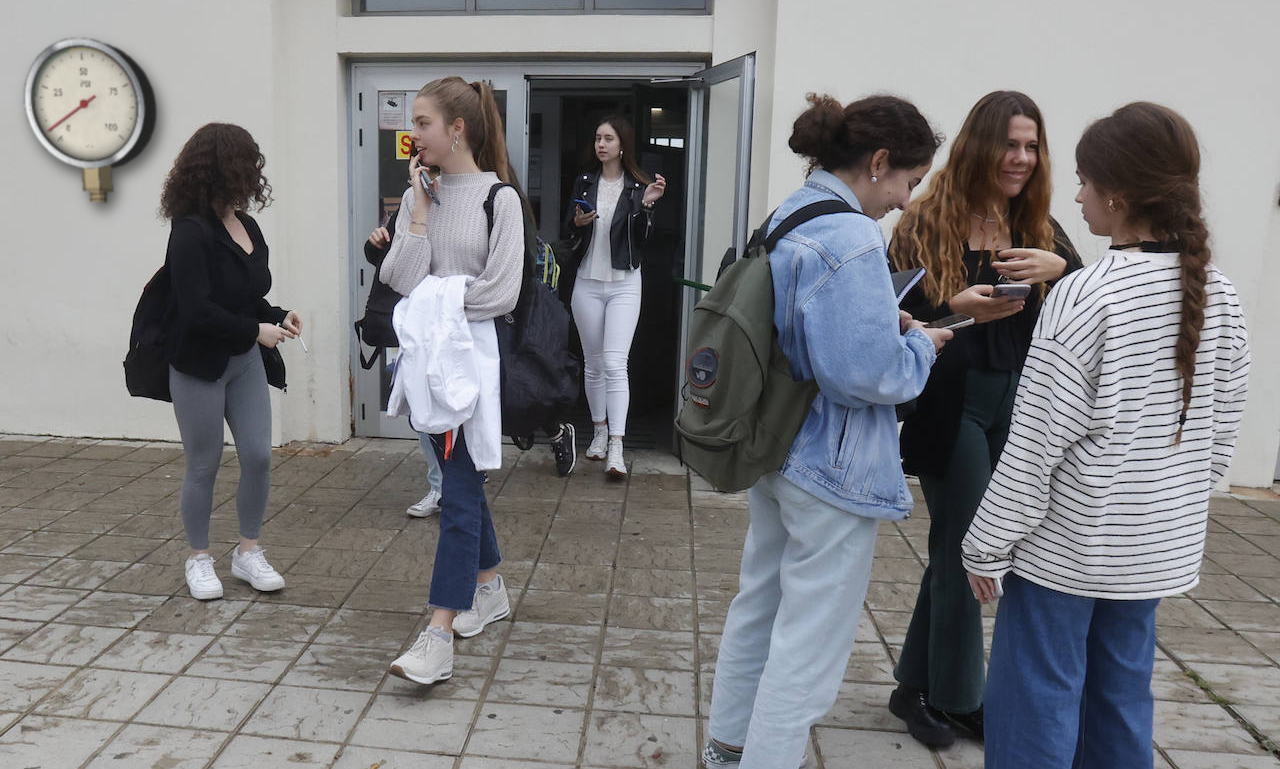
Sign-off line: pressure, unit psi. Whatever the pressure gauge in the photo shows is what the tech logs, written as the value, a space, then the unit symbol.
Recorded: 5 psi
